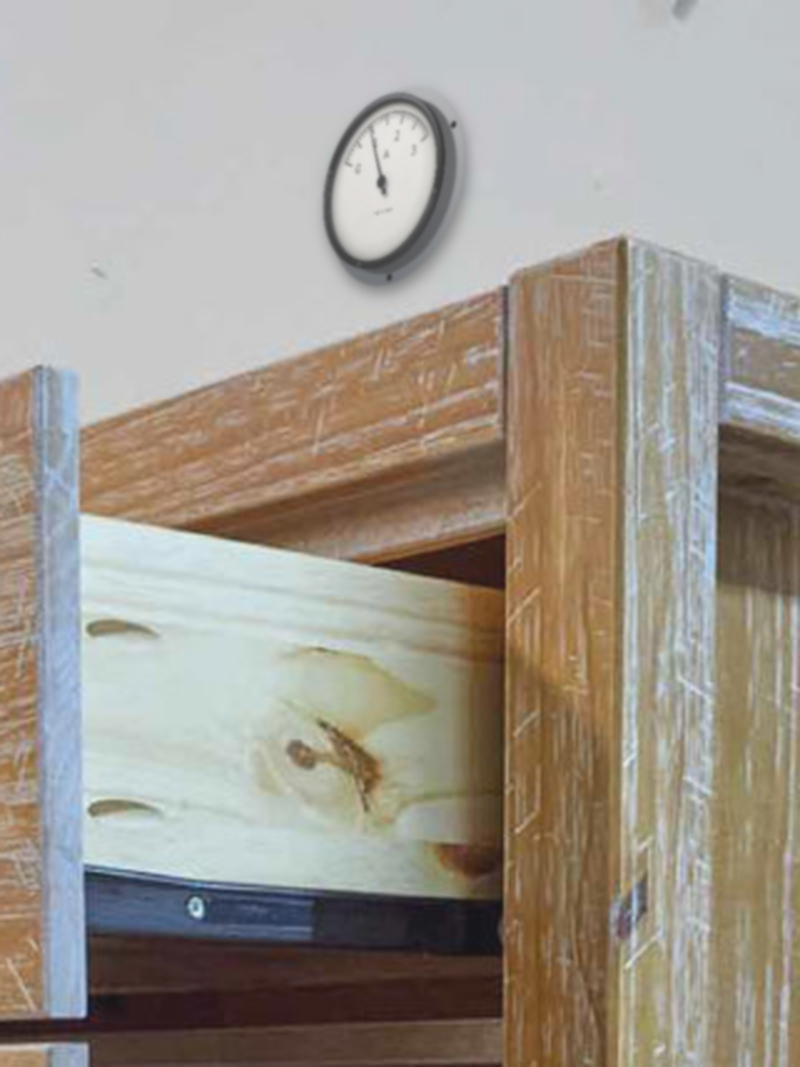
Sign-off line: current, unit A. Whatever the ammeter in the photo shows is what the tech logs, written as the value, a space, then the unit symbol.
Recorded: 1 A
